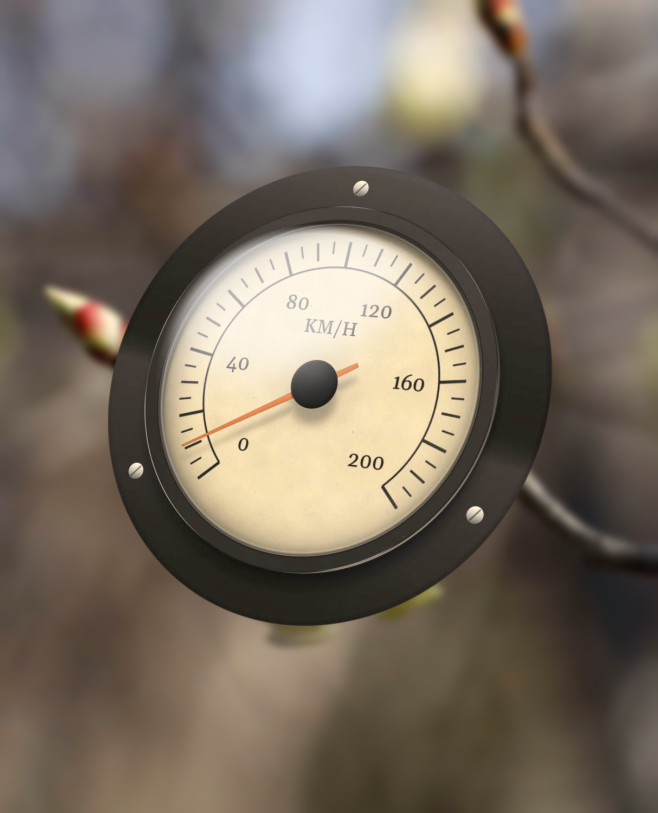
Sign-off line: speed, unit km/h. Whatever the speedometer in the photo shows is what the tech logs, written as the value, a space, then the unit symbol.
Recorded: 10 km/h
